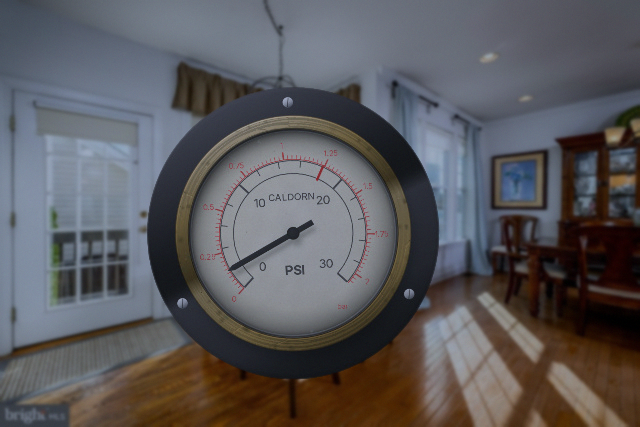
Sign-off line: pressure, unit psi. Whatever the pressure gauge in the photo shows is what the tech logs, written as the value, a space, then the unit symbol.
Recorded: 2 psi
